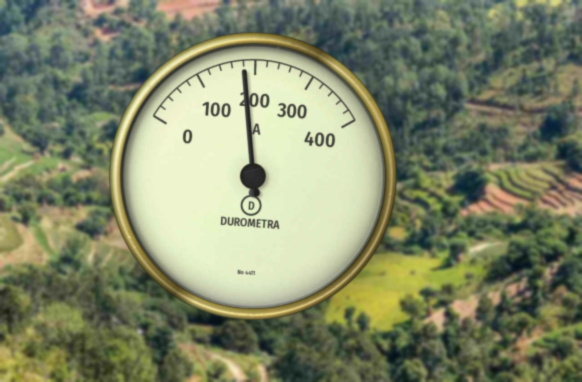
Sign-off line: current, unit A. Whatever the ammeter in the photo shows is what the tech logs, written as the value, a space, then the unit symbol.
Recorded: 180 A
